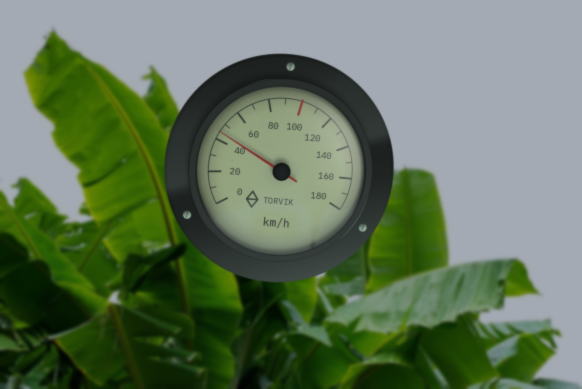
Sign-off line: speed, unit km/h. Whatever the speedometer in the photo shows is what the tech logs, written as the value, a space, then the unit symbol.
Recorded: 45 km/h
